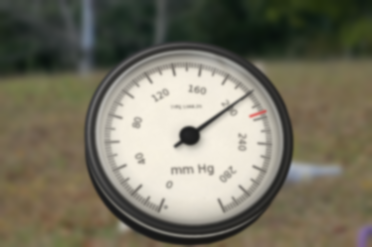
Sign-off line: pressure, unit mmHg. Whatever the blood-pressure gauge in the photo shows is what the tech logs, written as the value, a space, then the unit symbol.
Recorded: 200 mmHg
